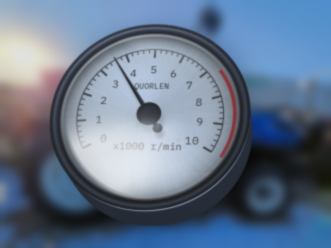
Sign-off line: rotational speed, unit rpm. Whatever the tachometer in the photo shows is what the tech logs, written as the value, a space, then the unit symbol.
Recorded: 3600 rpm
